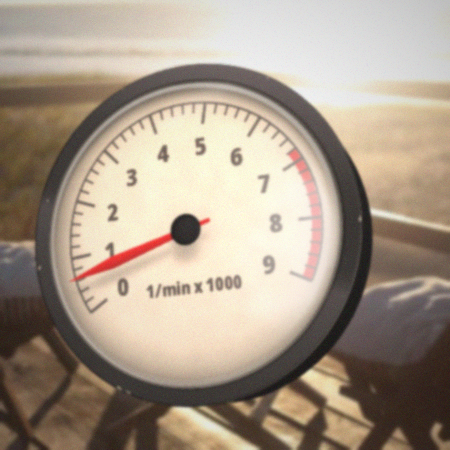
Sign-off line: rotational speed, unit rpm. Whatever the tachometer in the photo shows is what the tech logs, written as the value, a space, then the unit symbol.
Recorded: 600 rpm
